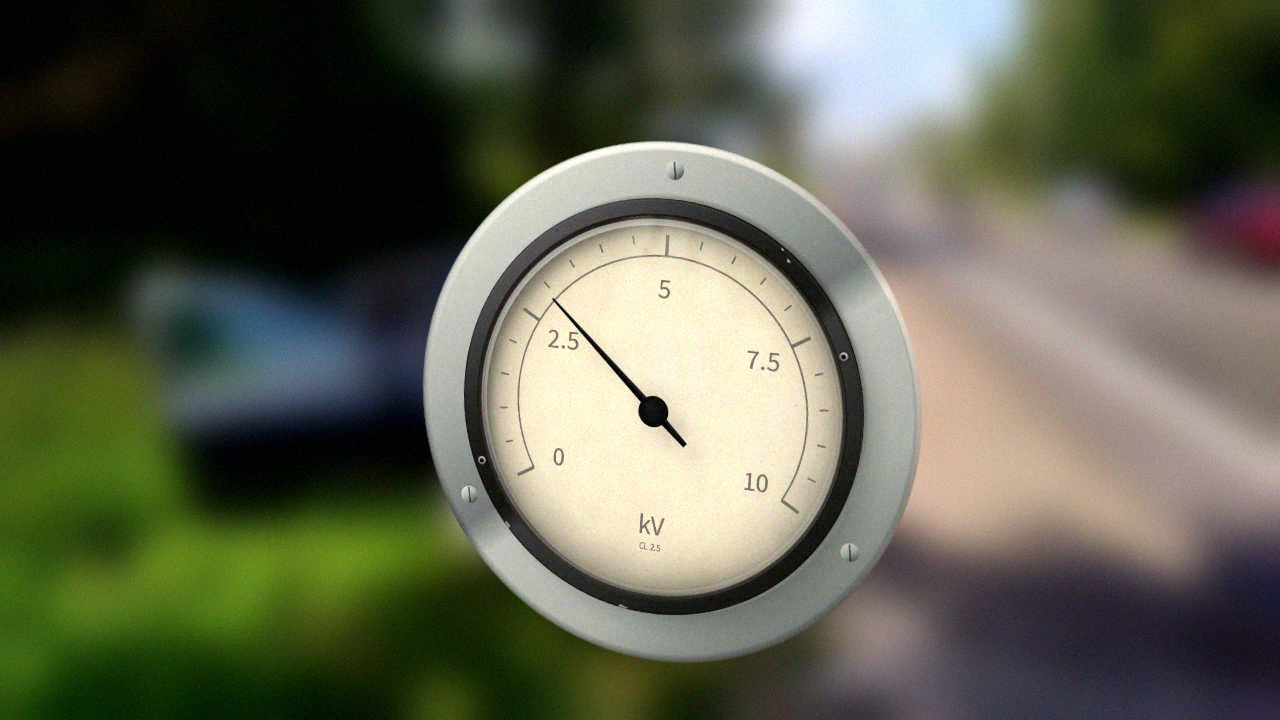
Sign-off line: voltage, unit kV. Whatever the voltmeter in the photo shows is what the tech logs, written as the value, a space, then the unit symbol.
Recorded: 3 kV
